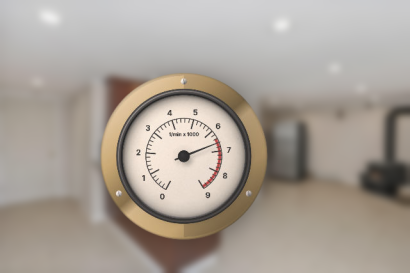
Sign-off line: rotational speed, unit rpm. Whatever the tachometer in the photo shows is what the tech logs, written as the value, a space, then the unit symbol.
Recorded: 6600 rpm
